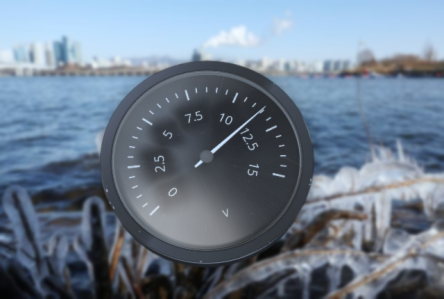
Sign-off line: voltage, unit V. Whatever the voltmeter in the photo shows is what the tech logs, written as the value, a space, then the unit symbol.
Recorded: 11.5 V
